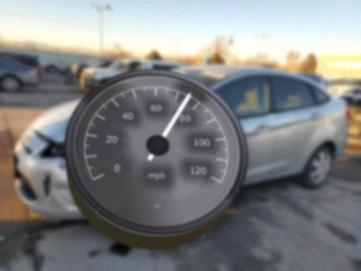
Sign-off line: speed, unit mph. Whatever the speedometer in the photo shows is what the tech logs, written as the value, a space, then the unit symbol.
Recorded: 75 mph
